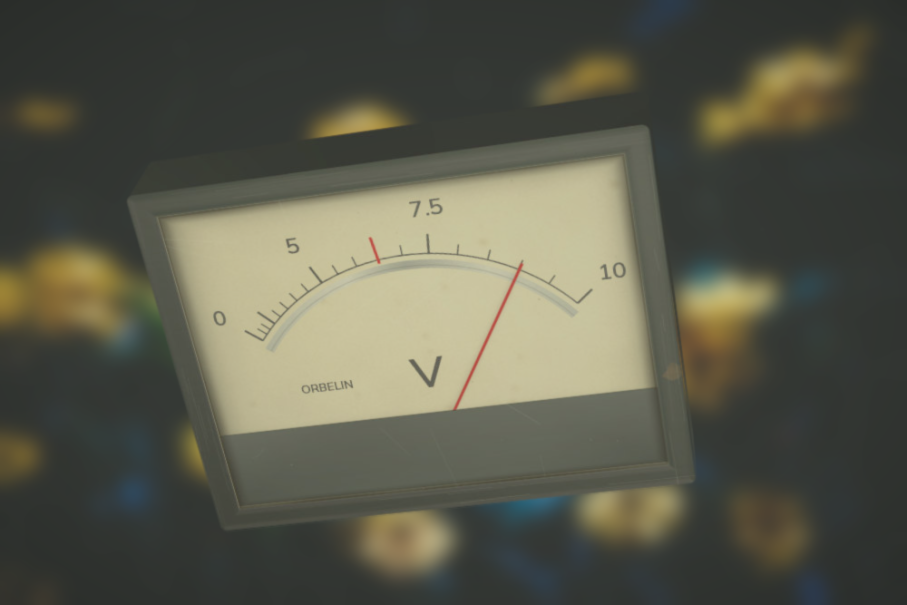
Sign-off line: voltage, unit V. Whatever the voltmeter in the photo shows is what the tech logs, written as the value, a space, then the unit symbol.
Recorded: 9 V
